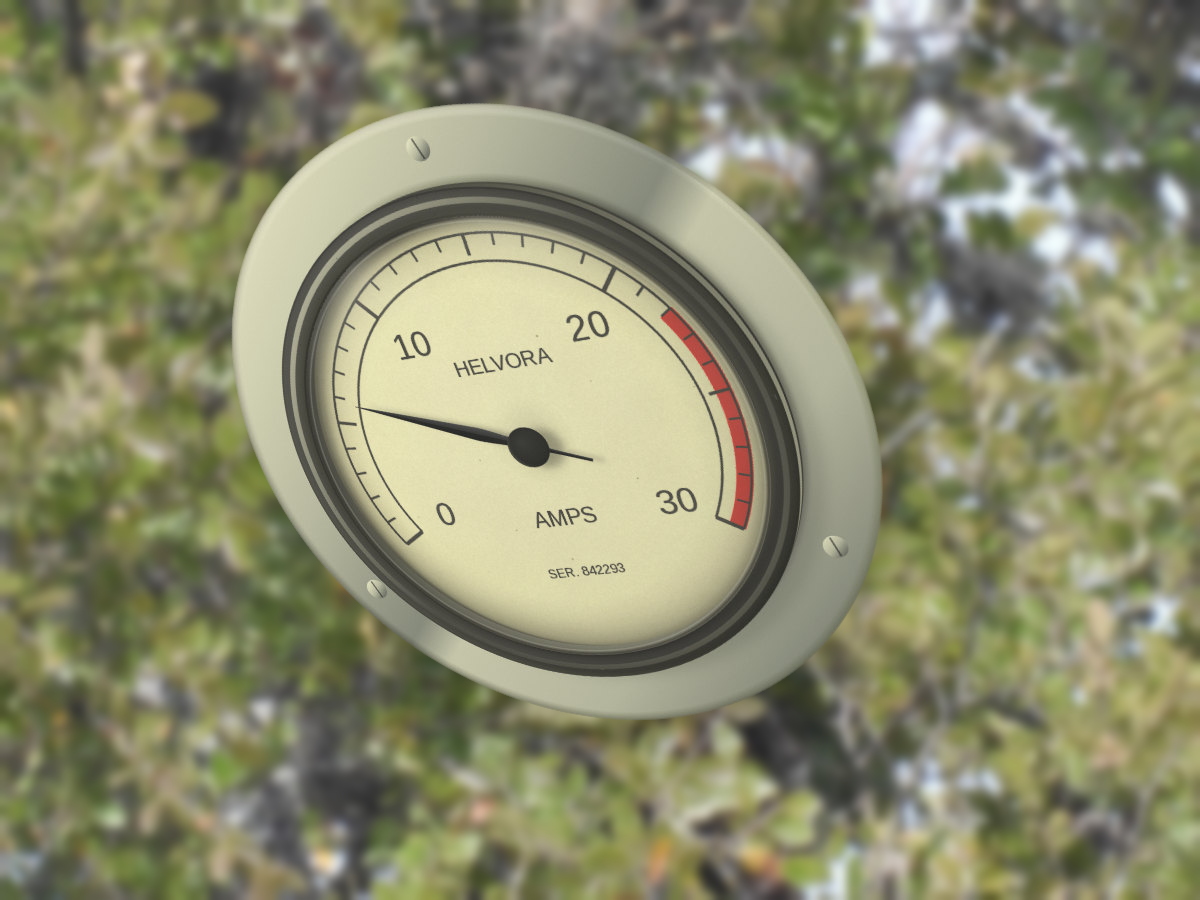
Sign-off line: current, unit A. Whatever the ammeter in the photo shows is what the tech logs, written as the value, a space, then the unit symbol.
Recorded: 6 A
